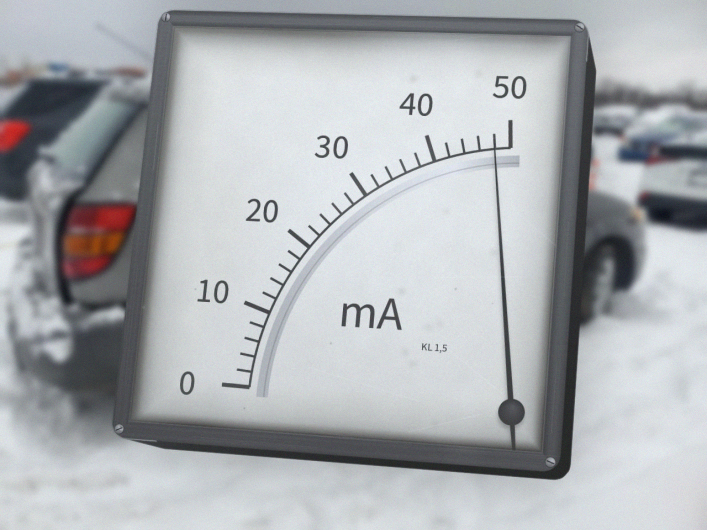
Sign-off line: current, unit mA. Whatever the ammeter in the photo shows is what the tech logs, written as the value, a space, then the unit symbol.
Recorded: 48 mA
